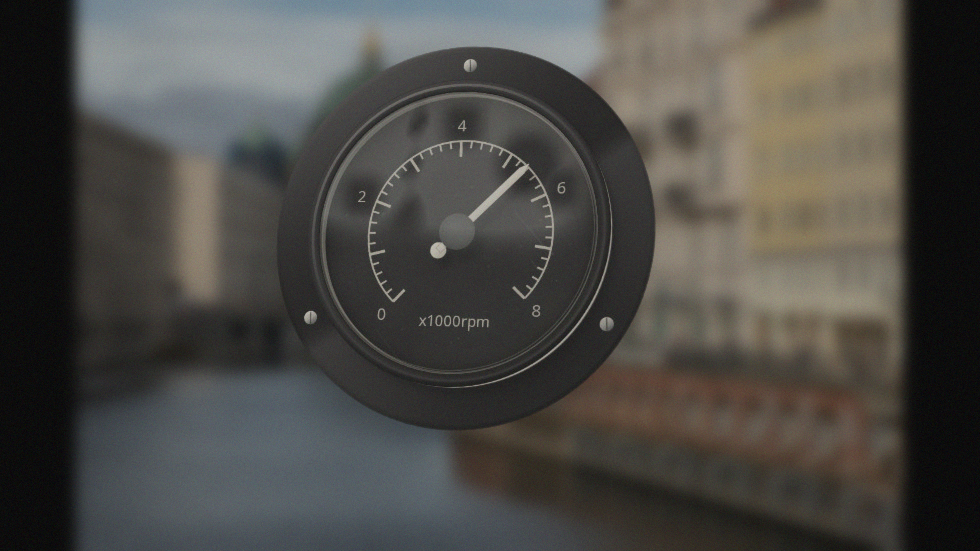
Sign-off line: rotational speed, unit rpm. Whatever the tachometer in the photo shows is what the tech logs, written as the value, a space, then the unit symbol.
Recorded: 5400 rpm
